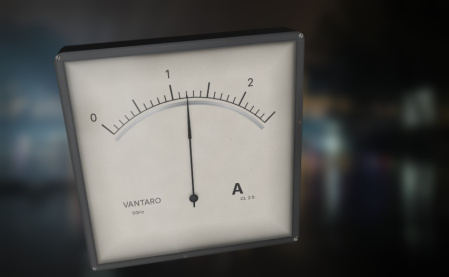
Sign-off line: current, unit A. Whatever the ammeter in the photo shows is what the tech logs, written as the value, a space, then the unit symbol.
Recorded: 1.2 A
